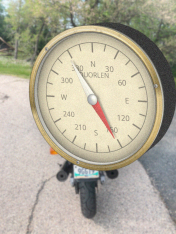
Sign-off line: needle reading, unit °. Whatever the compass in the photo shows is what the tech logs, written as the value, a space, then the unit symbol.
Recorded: 150 °
